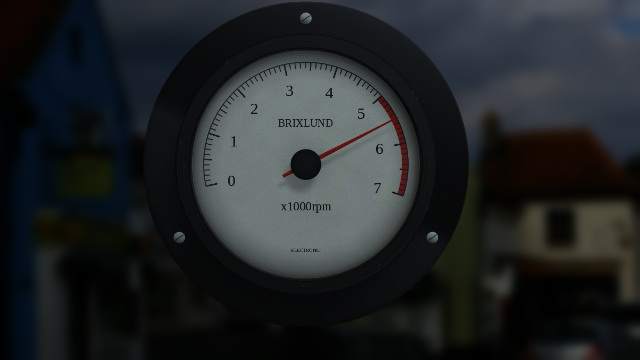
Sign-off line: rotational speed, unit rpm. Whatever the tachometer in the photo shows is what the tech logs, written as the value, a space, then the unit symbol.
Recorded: 5500 rpm
